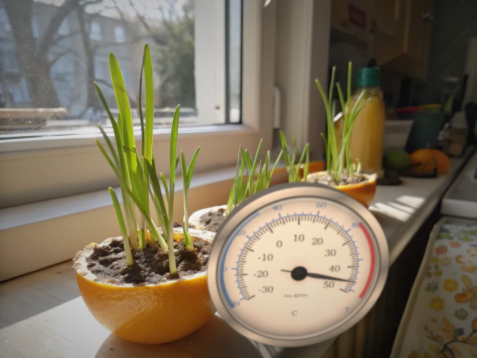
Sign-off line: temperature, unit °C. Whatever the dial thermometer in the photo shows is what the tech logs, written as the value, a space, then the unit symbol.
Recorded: 45 °C
